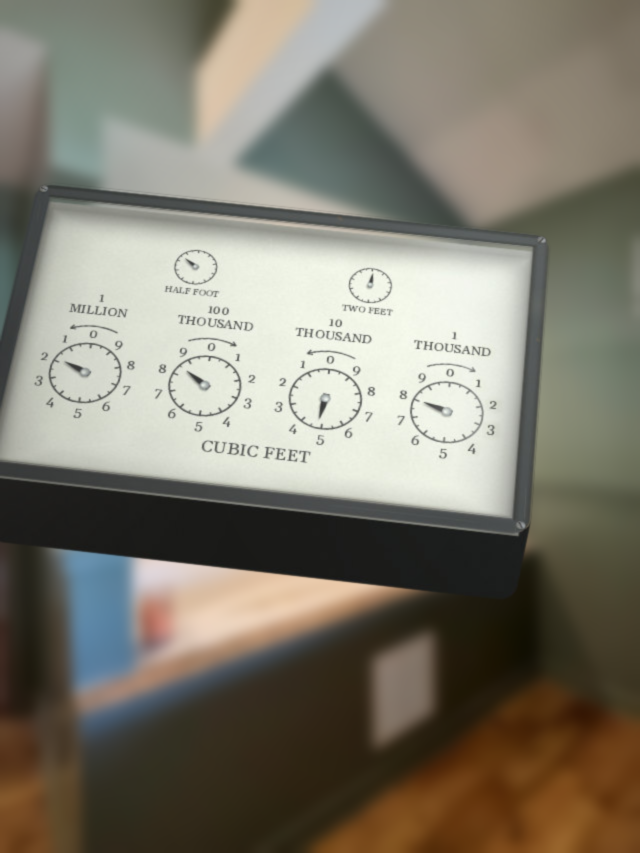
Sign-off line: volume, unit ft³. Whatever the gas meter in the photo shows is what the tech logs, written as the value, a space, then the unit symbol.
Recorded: 184800 ft³
